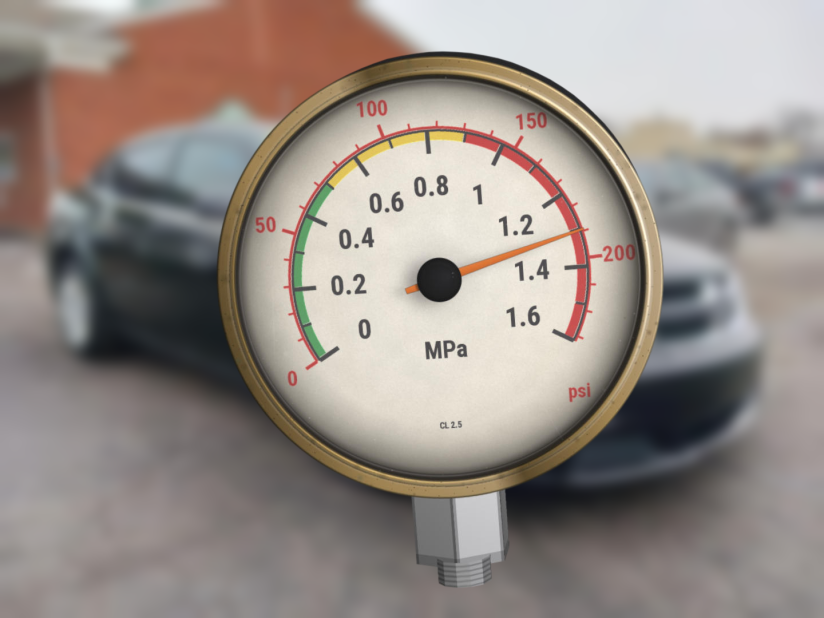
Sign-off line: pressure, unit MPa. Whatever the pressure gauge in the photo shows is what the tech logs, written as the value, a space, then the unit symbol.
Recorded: 1.3 MPa
